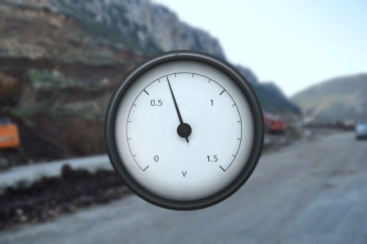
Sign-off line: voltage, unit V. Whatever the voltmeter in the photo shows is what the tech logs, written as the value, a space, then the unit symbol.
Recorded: 0.65 V
